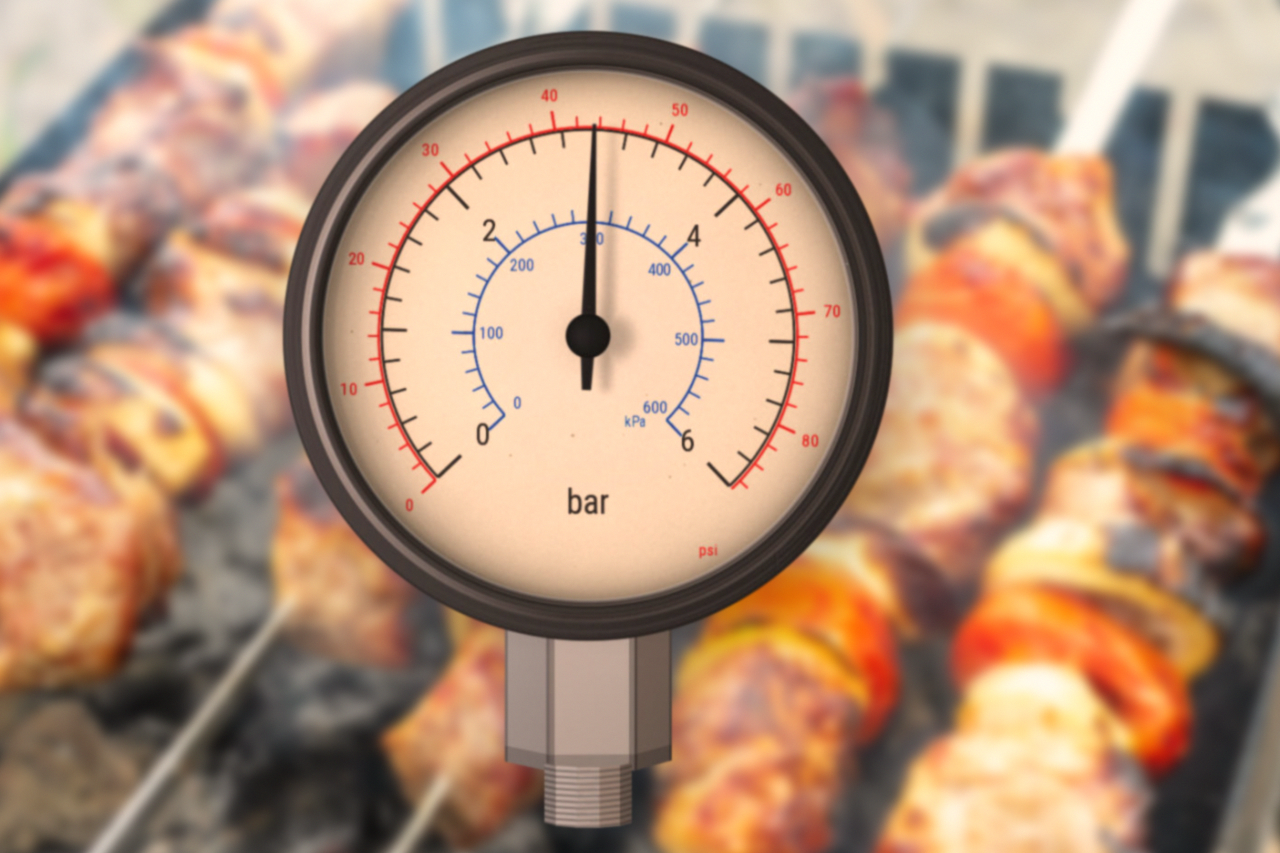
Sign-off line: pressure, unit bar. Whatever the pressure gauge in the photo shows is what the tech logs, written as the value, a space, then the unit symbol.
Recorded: 3 bar
